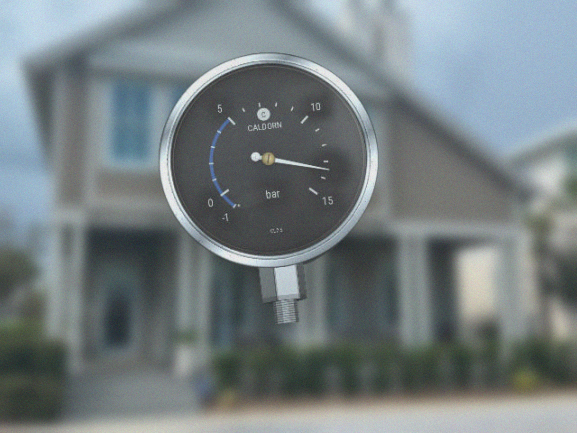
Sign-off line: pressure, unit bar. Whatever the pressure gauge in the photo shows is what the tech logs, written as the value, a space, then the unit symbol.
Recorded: 13.5 bar
